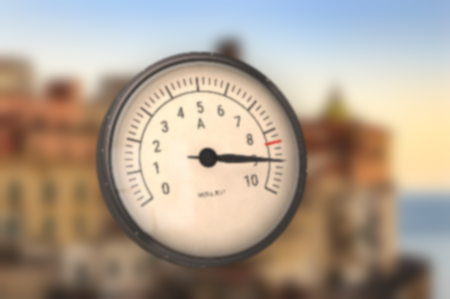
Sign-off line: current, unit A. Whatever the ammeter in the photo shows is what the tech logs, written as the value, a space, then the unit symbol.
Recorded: 9 A
